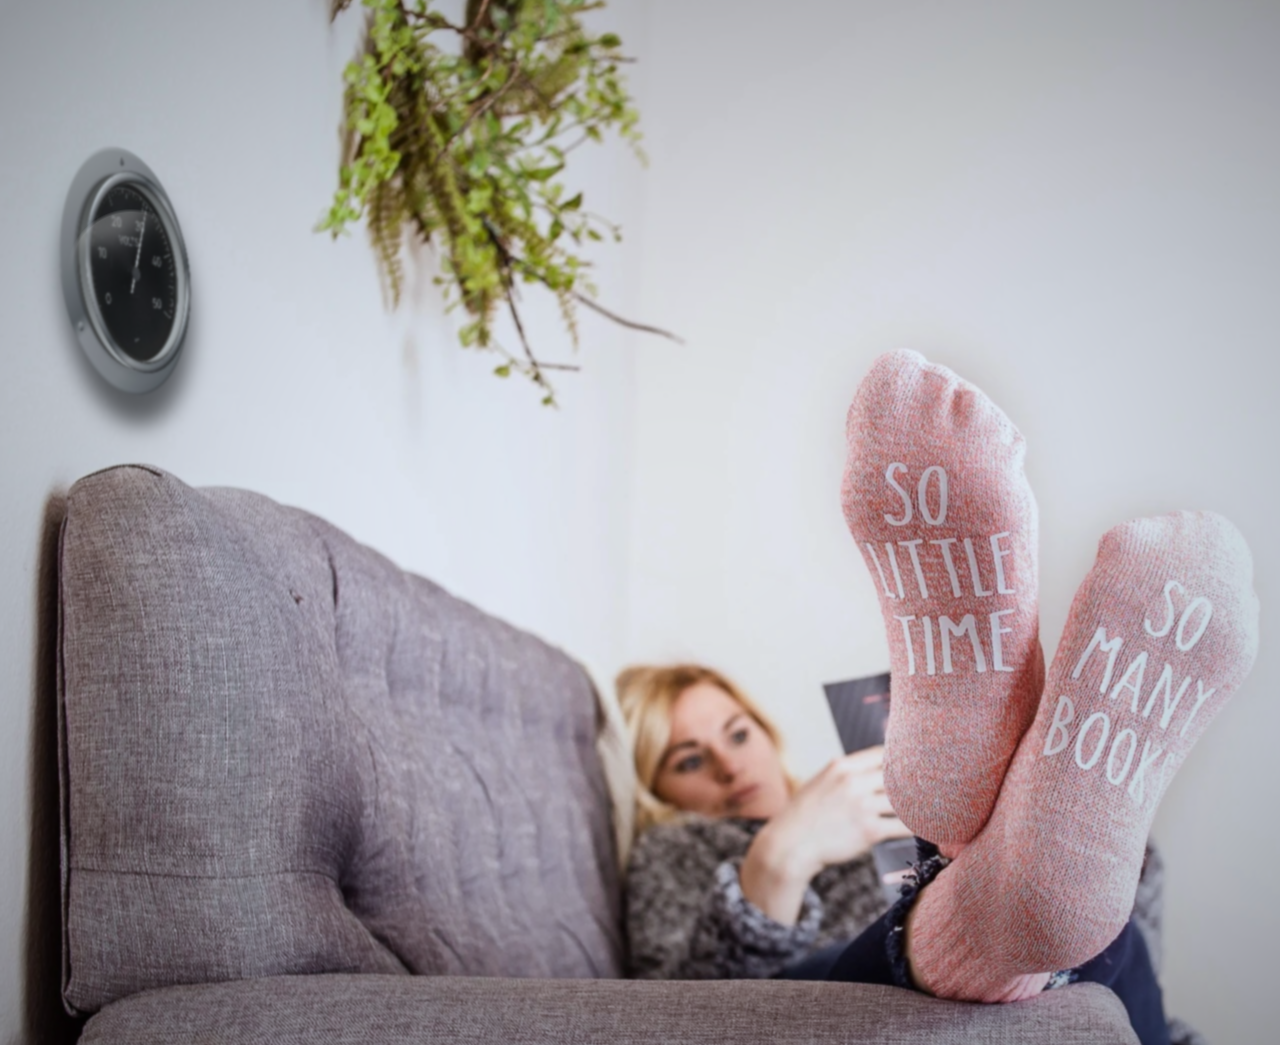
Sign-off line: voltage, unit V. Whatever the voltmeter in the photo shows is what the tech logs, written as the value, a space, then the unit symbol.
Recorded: 30 V
